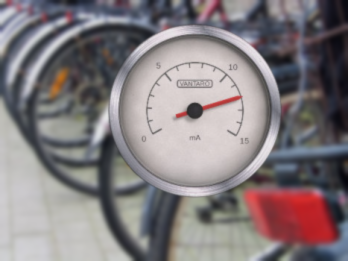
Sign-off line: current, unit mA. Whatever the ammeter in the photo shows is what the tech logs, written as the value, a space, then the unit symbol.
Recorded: 12 mA
